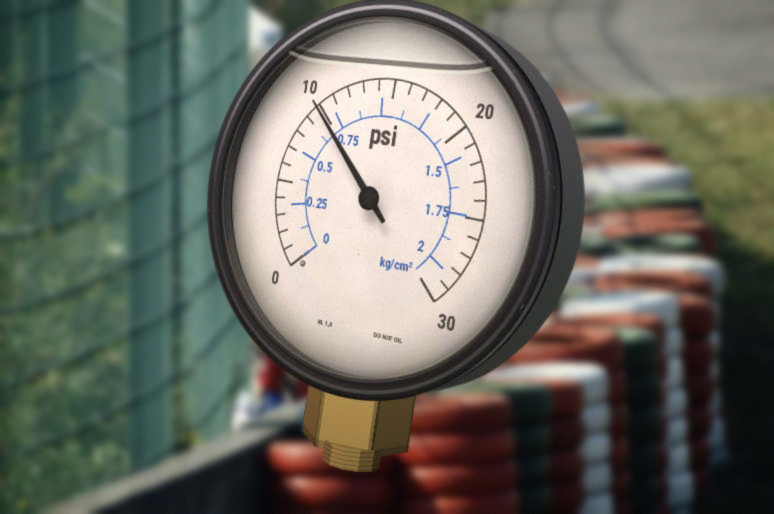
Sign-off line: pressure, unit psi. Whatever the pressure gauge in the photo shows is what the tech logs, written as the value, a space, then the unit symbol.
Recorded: 10 psi
